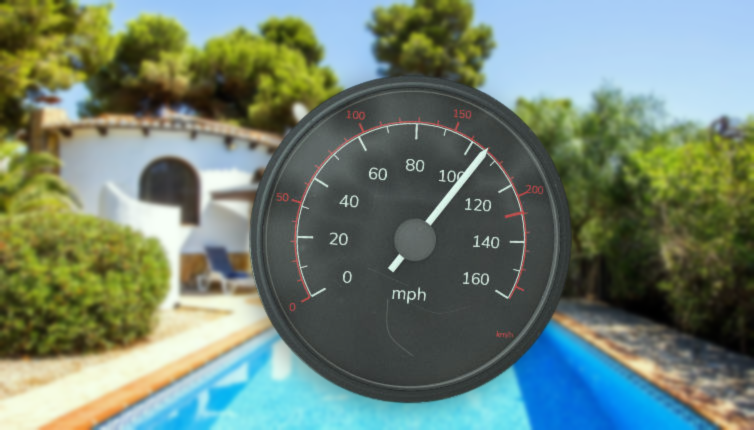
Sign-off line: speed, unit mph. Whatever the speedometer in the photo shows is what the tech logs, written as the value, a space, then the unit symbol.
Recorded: 105 mph
